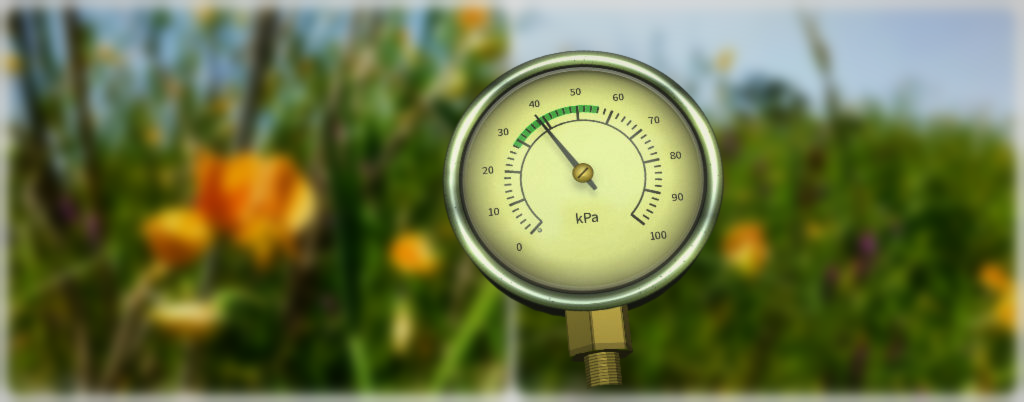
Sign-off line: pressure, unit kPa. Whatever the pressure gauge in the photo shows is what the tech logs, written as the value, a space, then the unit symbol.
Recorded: 38 kPa
